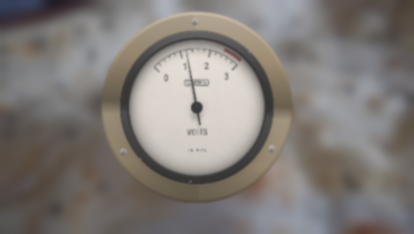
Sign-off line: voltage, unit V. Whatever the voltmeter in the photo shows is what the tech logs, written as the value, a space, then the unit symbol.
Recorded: 1.2 V
